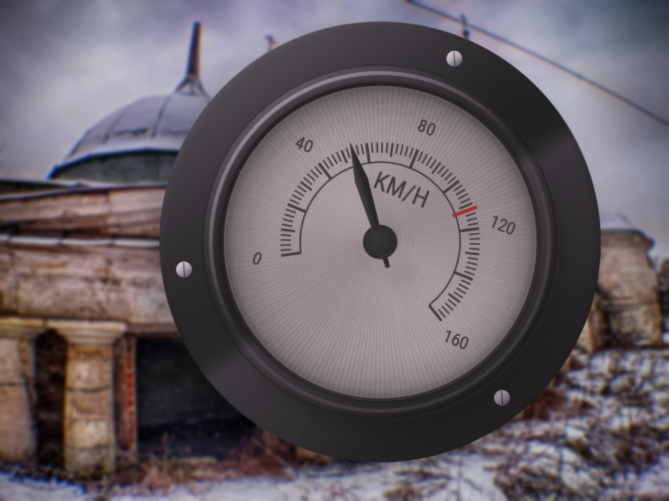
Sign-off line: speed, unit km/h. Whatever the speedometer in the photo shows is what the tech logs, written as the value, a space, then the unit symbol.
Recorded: 54 km/h
